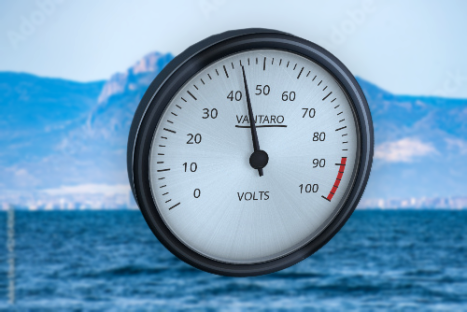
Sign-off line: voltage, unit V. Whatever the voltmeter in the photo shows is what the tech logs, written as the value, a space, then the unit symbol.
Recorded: 44 V
